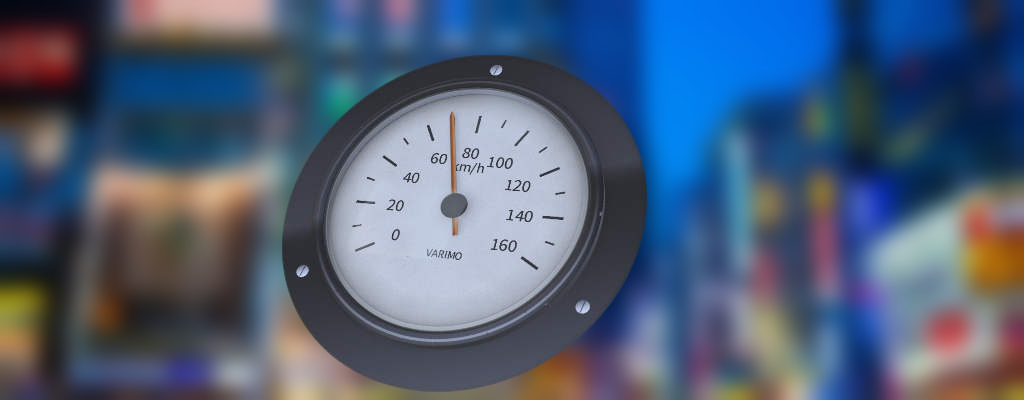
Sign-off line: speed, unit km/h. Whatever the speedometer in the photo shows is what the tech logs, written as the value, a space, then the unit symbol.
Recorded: 70 km/h
